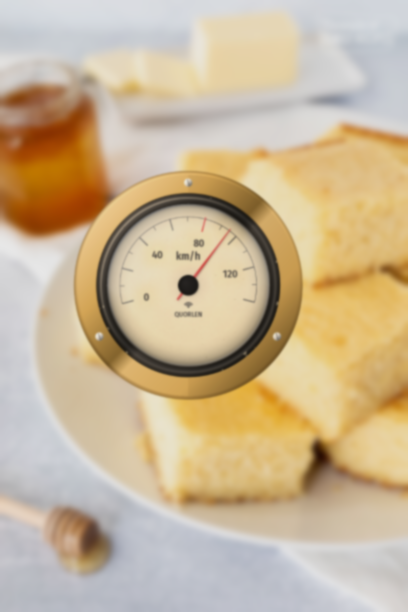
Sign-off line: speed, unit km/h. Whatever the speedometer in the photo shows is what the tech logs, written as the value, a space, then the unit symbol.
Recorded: 95 km/h
